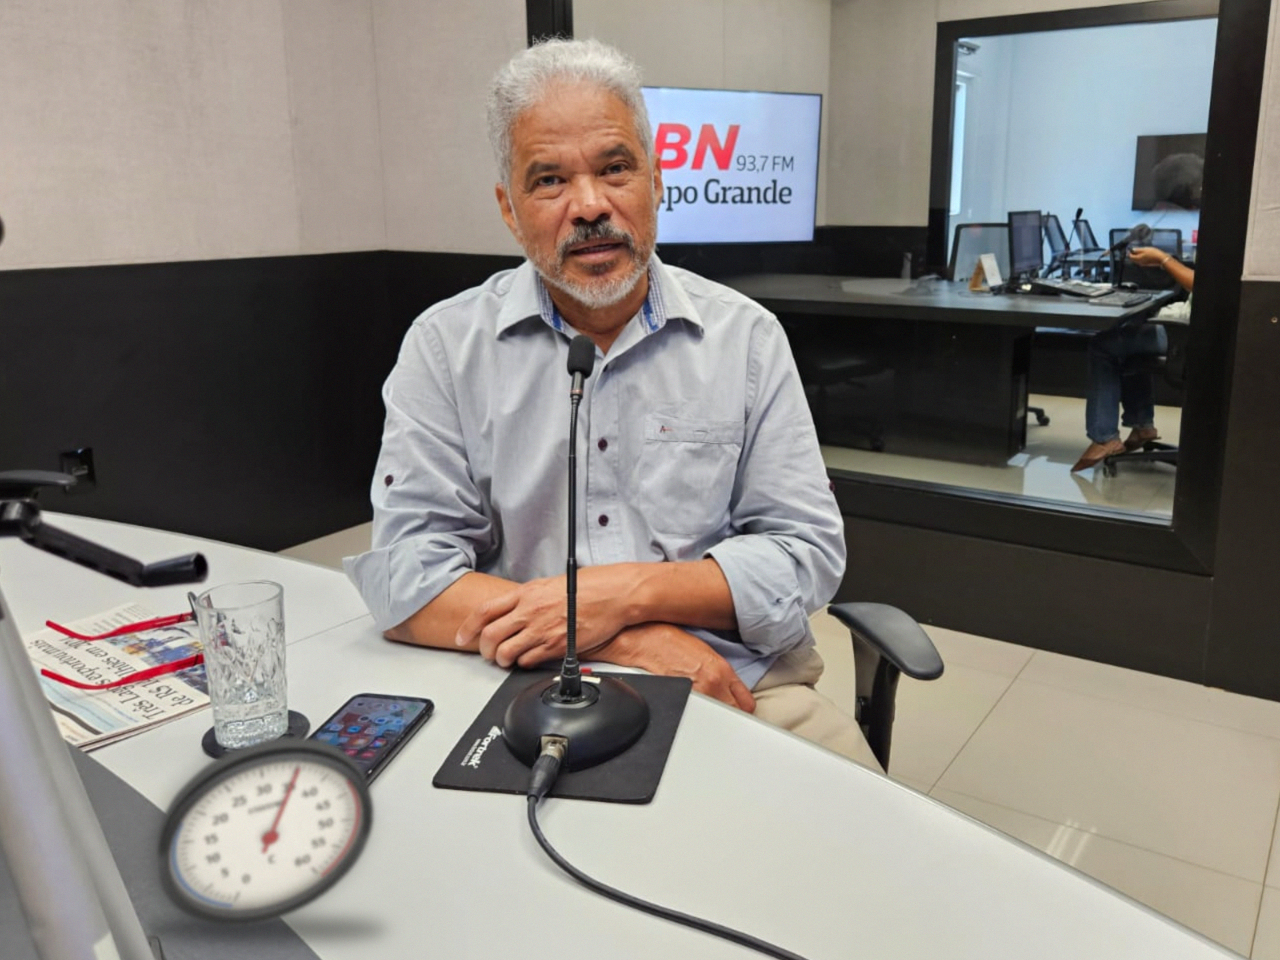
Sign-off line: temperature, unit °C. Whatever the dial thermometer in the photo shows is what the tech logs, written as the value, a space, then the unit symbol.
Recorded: 35 °C
